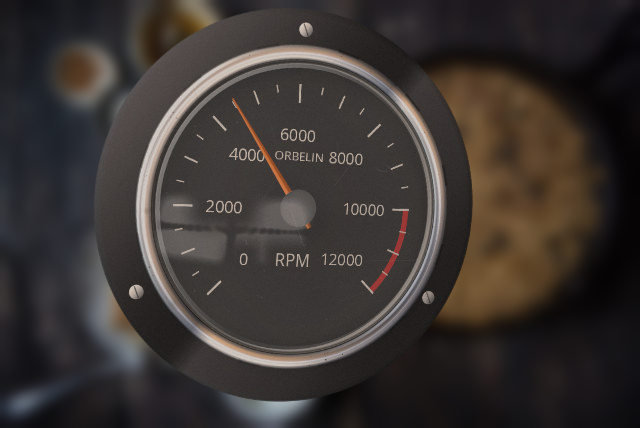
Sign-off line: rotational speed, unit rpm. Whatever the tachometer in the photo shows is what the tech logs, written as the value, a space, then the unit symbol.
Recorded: 4500 rpm
